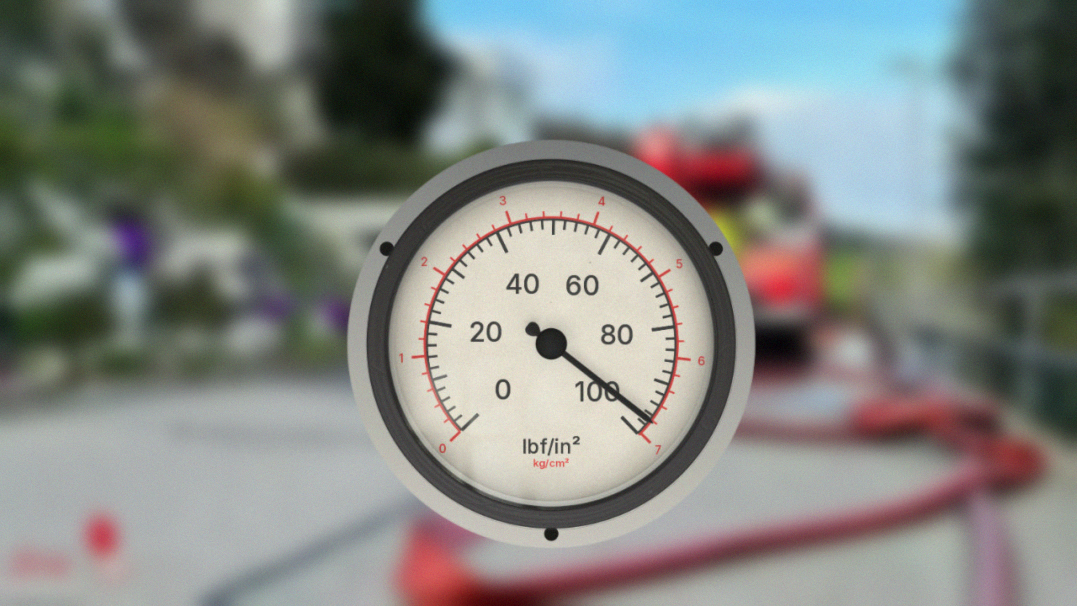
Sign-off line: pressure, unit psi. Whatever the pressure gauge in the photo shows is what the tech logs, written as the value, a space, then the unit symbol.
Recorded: 97 psi
